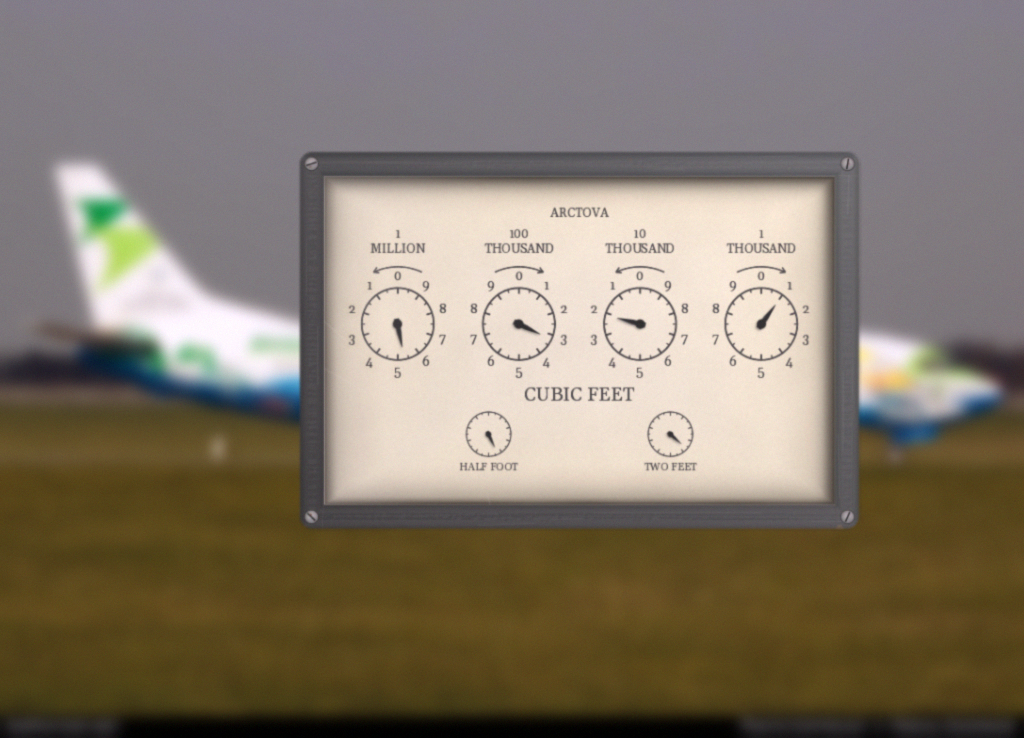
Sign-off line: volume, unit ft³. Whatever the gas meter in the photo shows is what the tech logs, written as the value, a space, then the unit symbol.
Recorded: 532100 ft³
